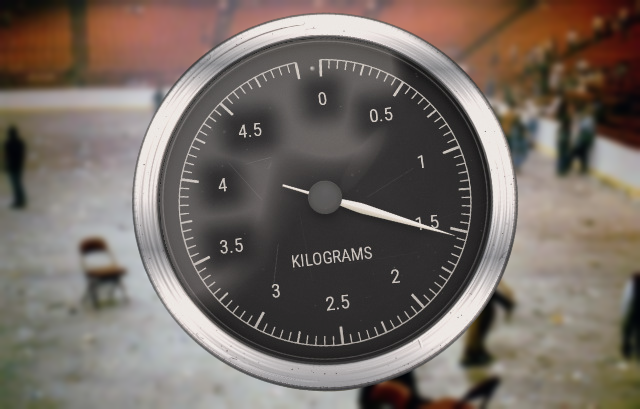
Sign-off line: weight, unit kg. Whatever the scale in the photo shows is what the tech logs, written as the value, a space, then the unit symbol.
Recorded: 1.55 kg
